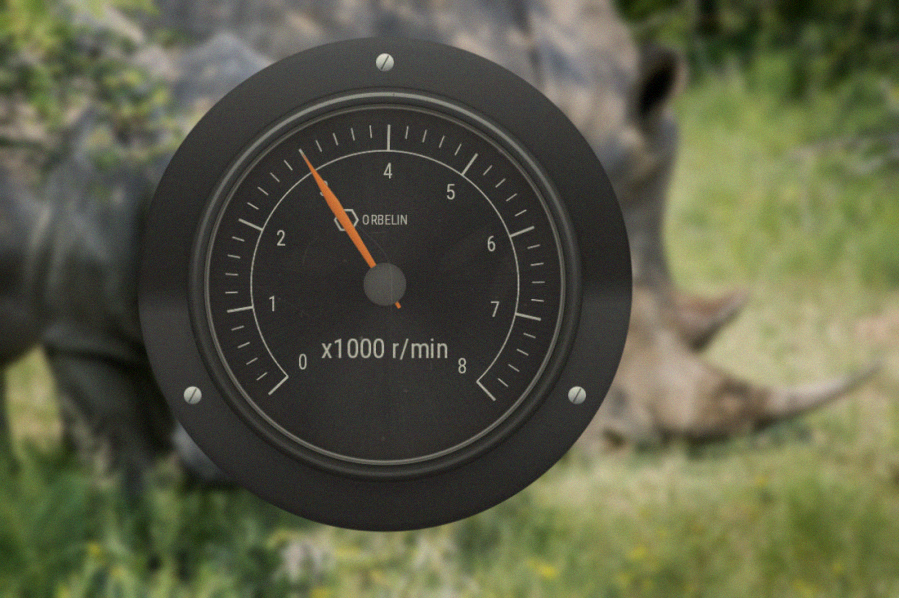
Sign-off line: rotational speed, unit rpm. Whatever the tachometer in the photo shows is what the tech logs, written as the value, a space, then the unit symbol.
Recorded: 3000 rpm
